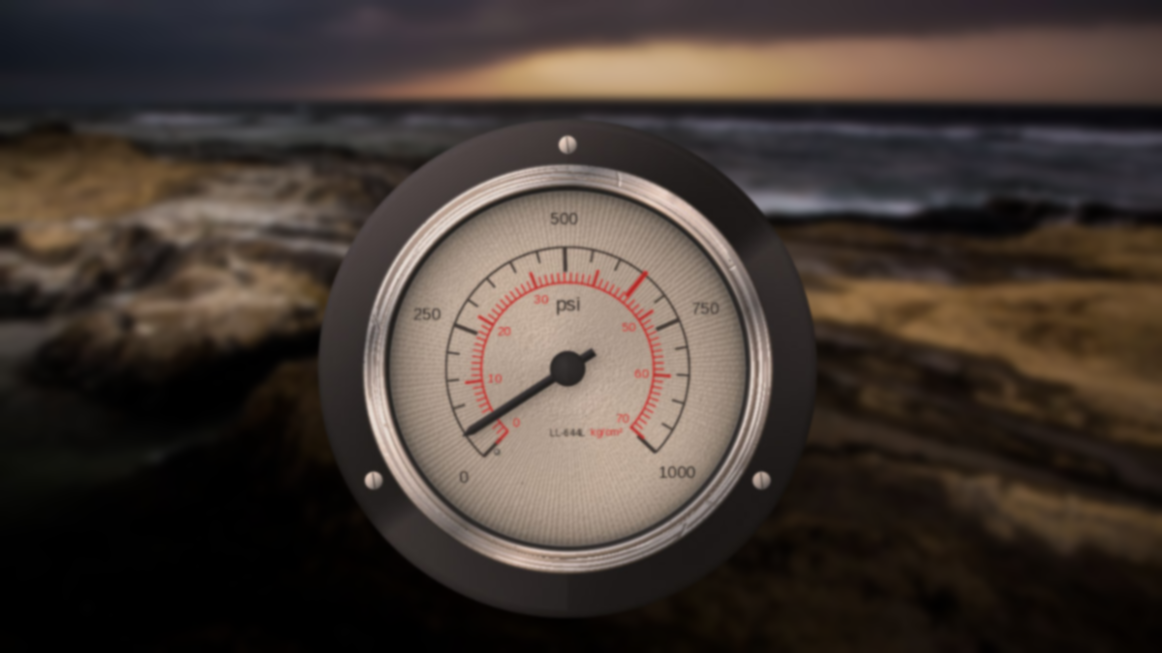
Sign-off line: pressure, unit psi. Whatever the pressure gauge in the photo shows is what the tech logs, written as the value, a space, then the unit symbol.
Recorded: 50 psi
